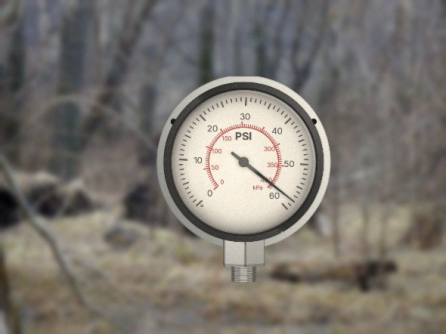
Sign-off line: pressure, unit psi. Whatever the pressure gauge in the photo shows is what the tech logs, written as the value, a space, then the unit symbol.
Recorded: 58 psi
